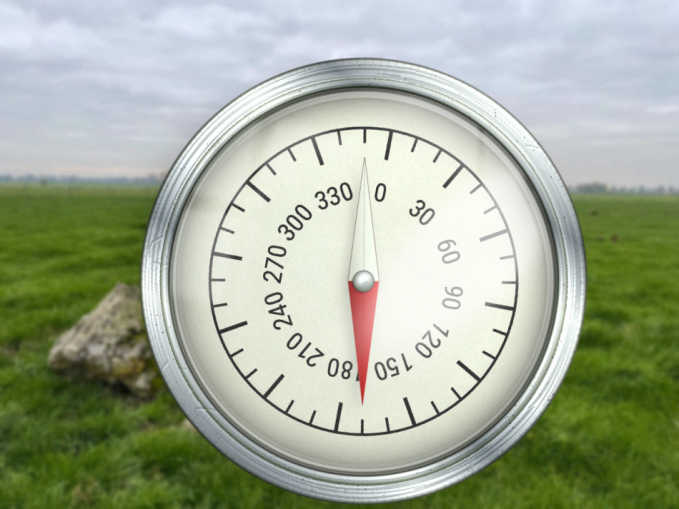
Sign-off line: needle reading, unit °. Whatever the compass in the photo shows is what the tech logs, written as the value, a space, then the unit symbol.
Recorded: 170 °
